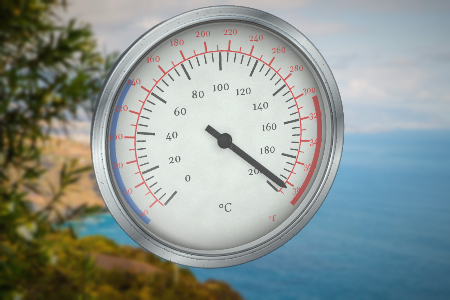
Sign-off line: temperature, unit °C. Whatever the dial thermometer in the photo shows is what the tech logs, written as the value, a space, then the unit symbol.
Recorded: 196 °C
